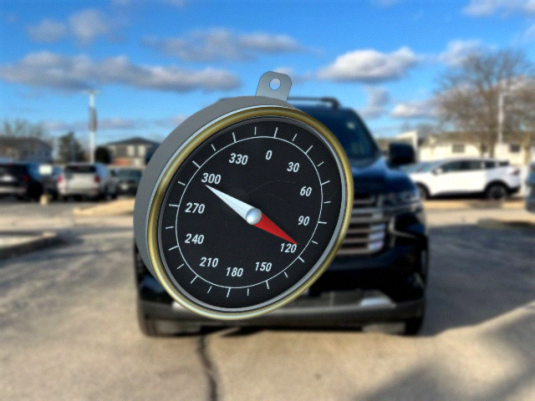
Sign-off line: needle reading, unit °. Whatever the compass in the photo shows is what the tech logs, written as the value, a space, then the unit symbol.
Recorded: 112.5 °
